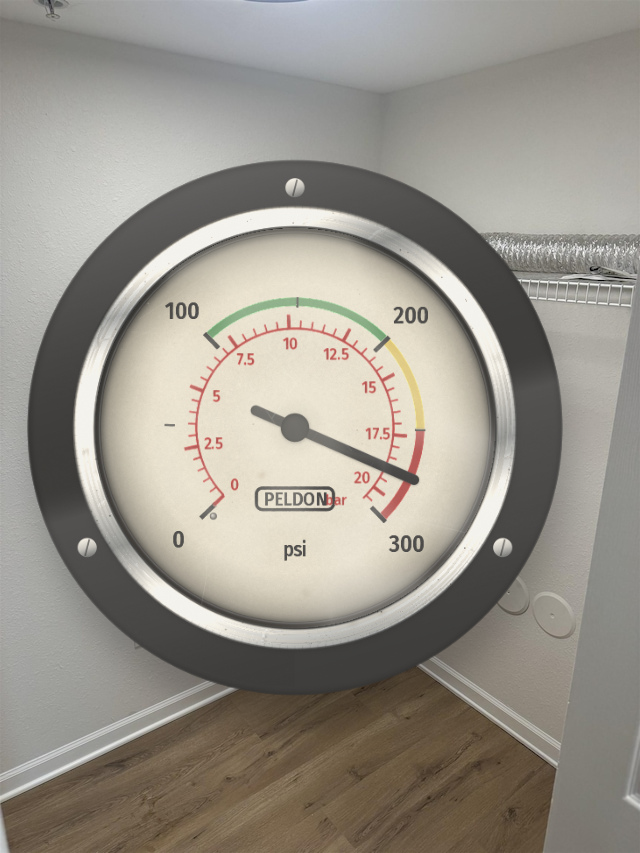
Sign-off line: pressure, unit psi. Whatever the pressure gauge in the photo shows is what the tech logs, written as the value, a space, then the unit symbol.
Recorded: 275 psi
